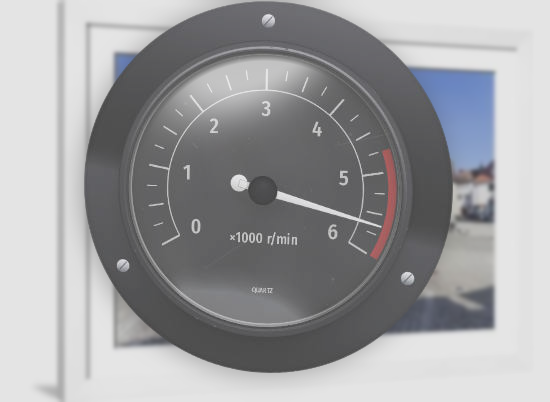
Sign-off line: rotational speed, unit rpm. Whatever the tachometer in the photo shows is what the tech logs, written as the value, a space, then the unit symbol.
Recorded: 5625 rpm
